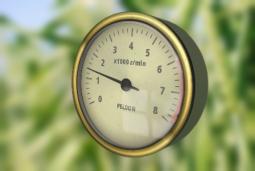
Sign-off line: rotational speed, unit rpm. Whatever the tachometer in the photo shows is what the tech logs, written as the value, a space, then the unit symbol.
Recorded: 1400 rpm
